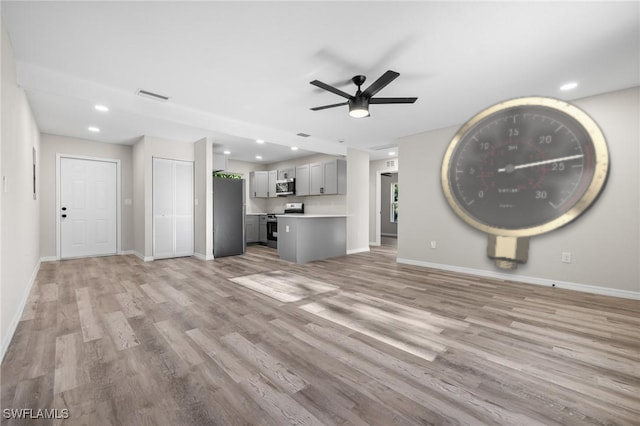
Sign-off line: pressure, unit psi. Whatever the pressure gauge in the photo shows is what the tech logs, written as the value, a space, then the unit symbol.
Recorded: 24 psi
